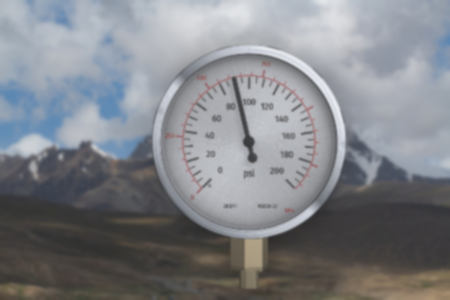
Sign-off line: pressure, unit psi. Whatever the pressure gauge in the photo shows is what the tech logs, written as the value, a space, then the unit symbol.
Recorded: 90 psi
